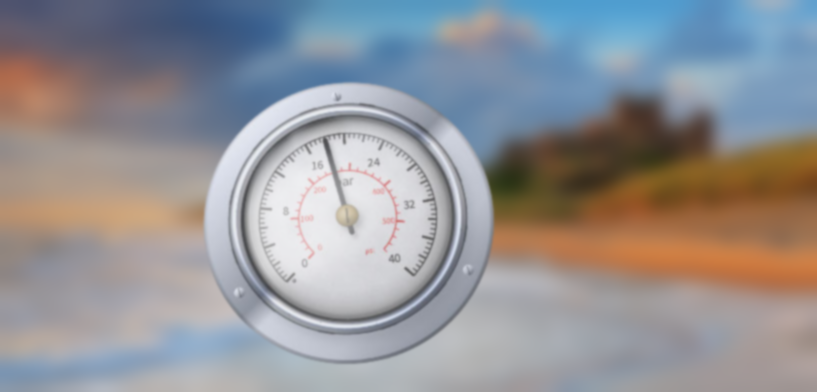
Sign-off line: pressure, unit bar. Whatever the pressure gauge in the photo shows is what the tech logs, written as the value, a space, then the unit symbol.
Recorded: 18 bar
